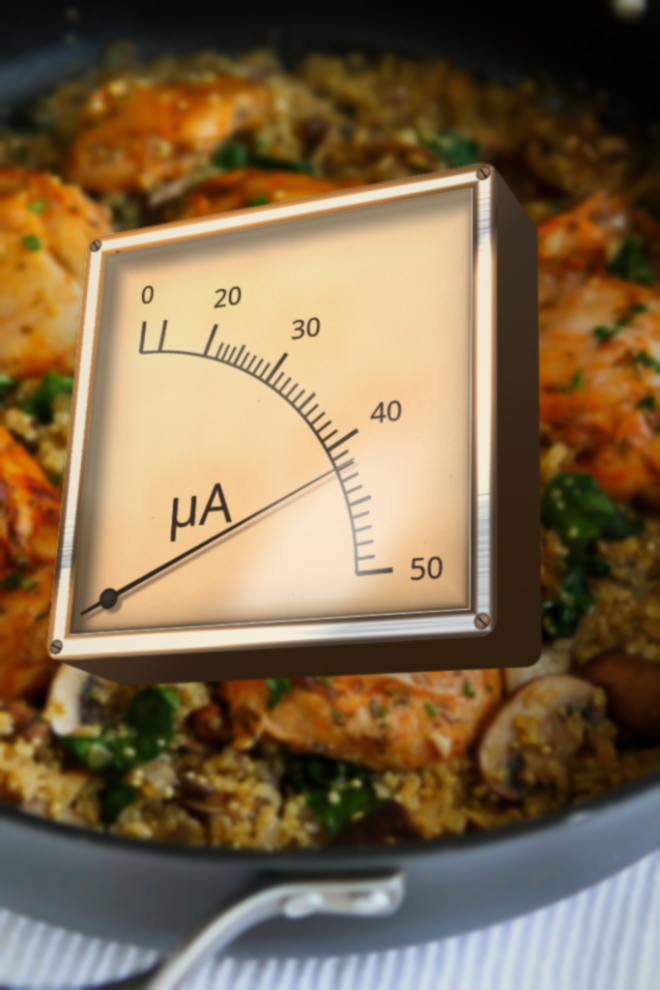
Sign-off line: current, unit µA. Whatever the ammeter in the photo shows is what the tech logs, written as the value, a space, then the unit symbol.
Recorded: 42 µA
